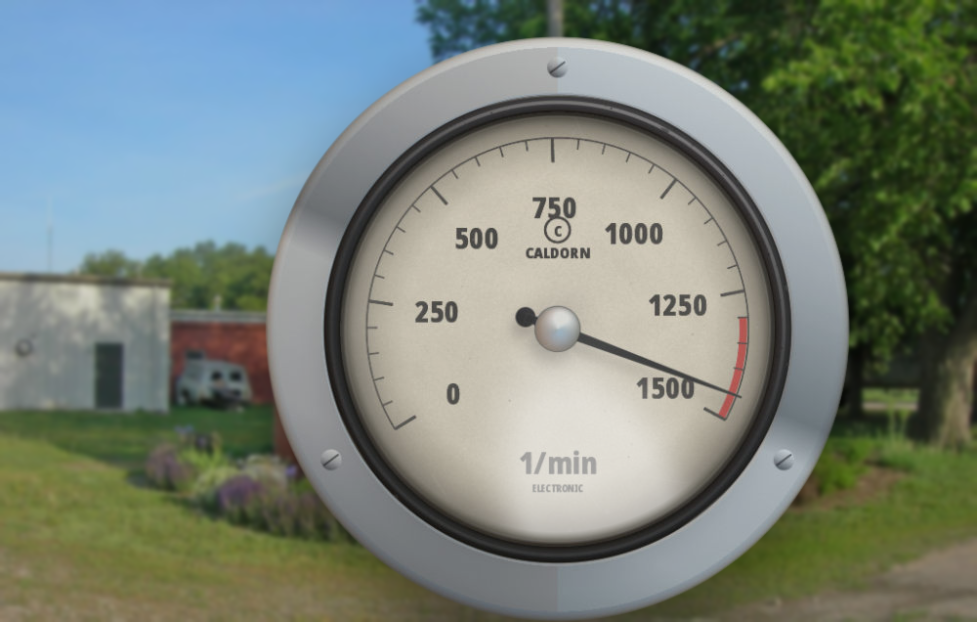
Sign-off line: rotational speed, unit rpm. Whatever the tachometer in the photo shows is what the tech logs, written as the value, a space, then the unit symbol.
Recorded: 1450 rpm
